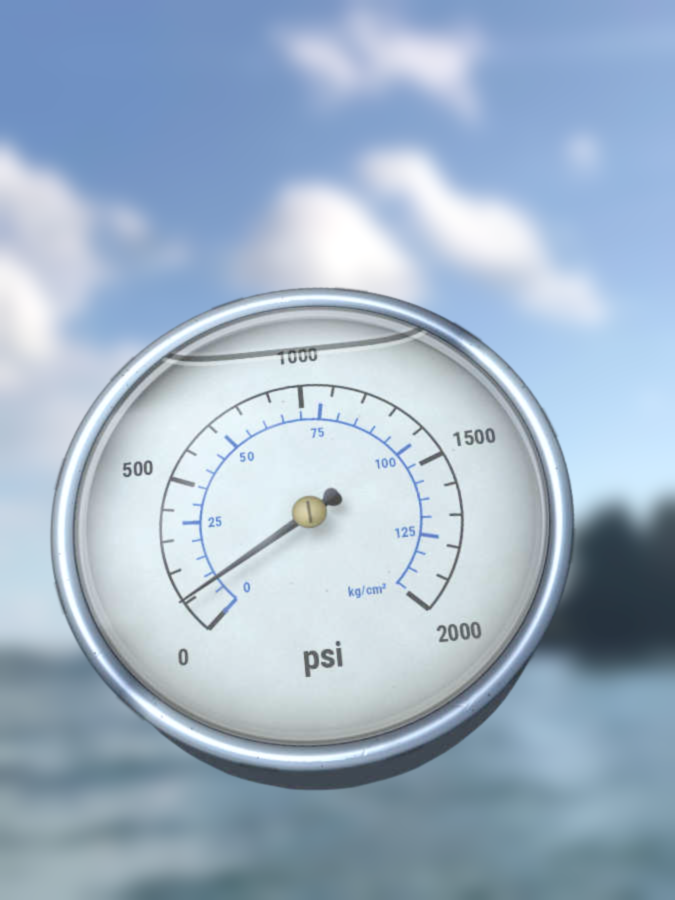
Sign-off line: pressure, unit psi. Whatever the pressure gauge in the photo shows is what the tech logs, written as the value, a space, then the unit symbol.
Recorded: 100 psi
